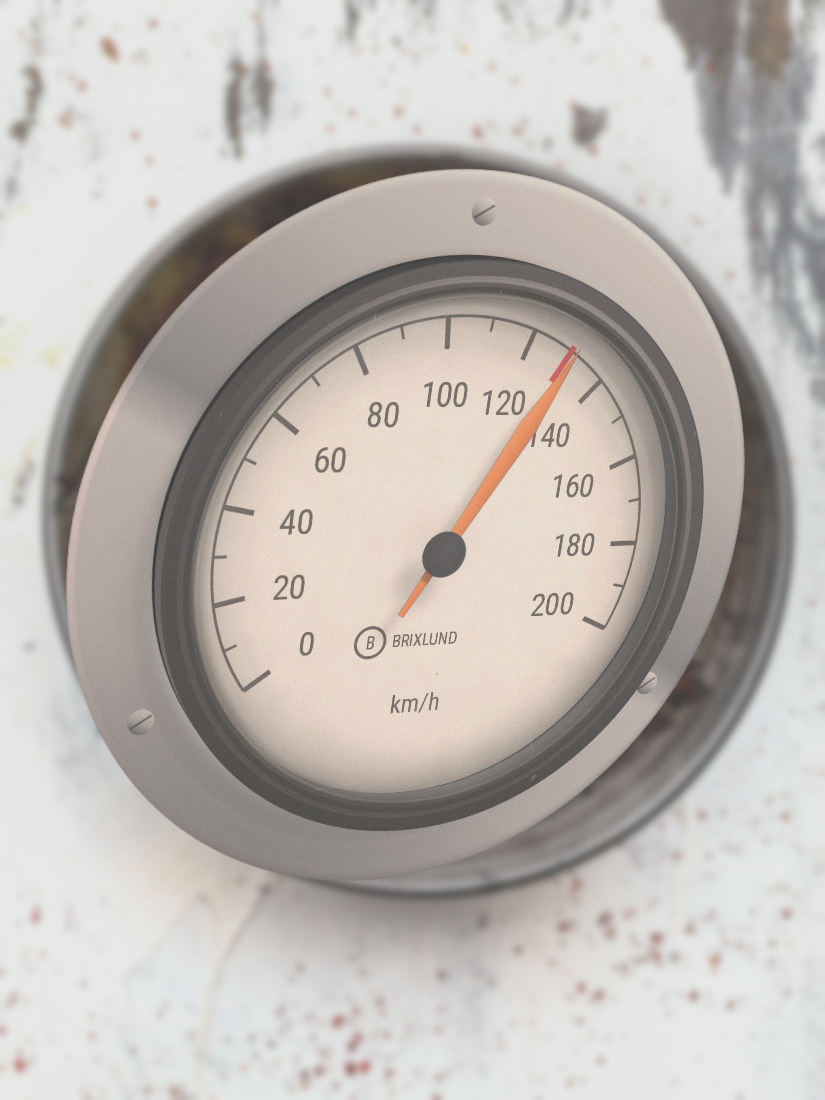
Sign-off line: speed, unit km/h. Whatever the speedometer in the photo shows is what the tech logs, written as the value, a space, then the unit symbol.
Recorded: 130 km/h
